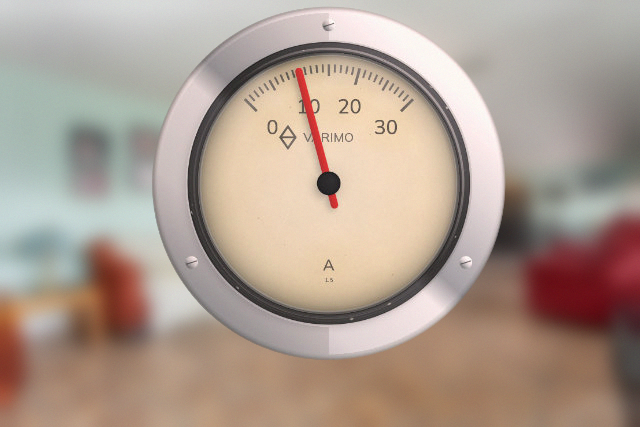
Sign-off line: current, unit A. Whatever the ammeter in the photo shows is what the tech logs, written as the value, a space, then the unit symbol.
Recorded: 10 A
